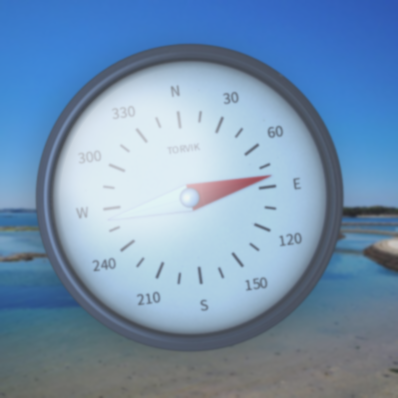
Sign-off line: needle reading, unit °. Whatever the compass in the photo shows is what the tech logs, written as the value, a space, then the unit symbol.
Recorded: 82.5 °
